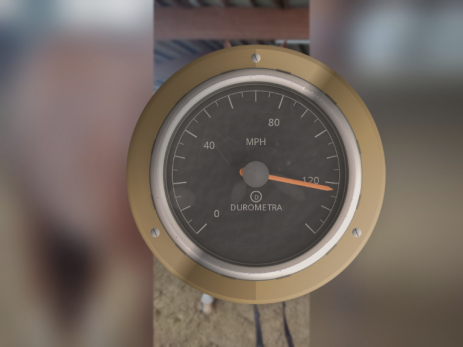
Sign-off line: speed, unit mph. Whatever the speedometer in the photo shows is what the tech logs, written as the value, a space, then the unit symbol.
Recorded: 122.5 mph
